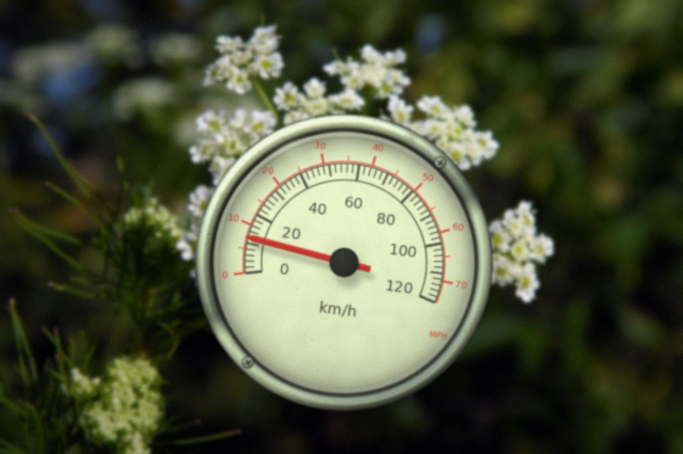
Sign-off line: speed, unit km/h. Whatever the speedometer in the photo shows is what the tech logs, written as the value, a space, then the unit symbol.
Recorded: 12 km/h
